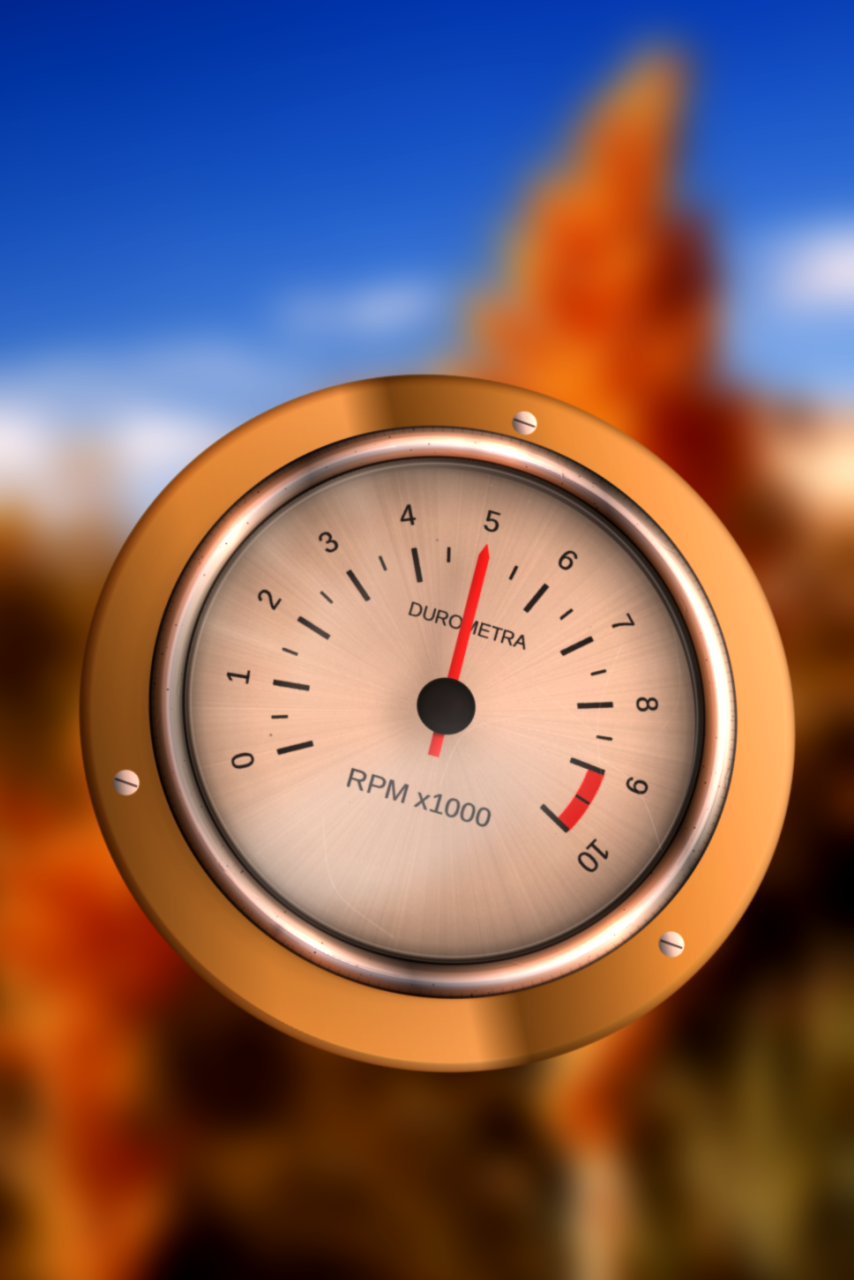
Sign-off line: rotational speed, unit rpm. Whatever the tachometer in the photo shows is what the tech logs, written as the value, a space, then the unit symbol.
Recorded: 5000 rpm
